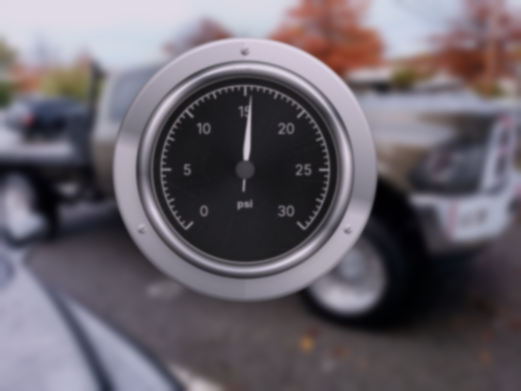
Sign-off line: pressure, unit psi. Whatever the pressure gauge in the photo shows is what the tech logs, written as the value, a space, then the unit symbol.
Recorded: 15.5 psi
